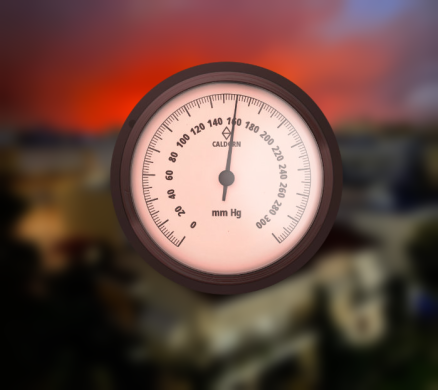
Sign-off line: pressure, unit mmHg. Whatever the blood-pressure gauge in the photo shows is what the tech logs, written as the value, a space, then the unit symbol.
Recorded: 160 mmHg
